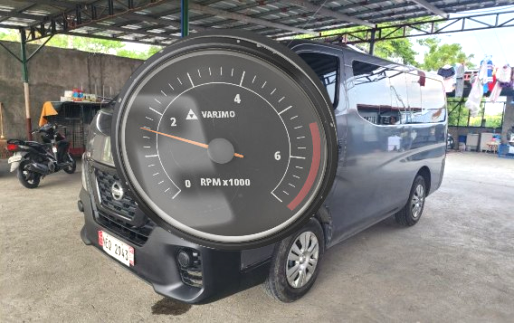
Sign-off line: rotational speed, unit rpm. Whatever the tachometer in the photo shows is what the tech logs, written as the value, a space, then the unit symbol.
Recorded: 1600 rpm
